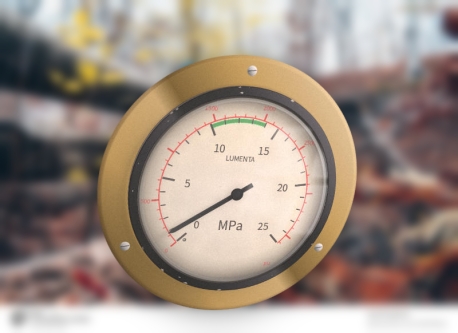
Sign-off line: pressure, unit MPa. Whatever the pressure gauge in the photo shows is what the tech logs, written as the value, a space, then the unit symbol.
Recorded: 1 MPa
